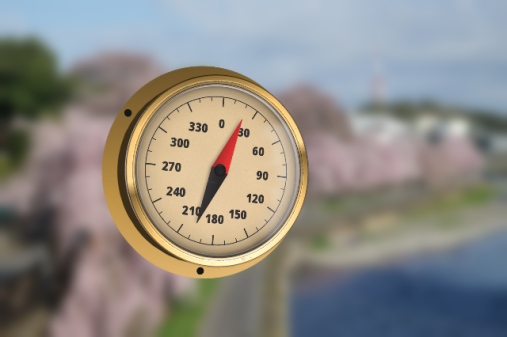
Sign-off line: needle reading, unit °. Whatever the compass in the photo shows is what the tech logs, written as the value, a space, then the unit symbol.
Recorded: 20 °
